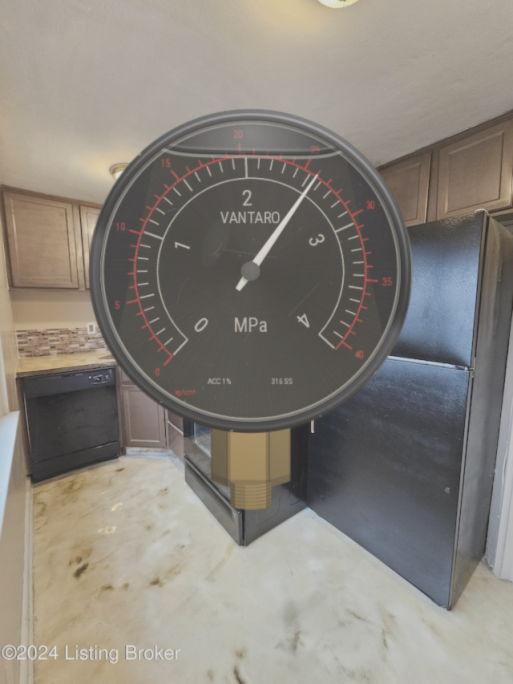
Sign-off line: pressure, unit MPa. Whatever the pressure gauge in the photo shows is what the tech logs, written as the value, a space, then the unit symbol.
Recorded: 2.55 MPa
